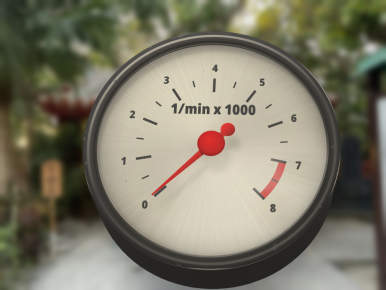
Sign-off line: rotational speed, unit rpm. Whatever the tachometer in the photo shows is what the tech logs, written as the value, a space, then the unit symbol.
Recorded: 0 rpm
